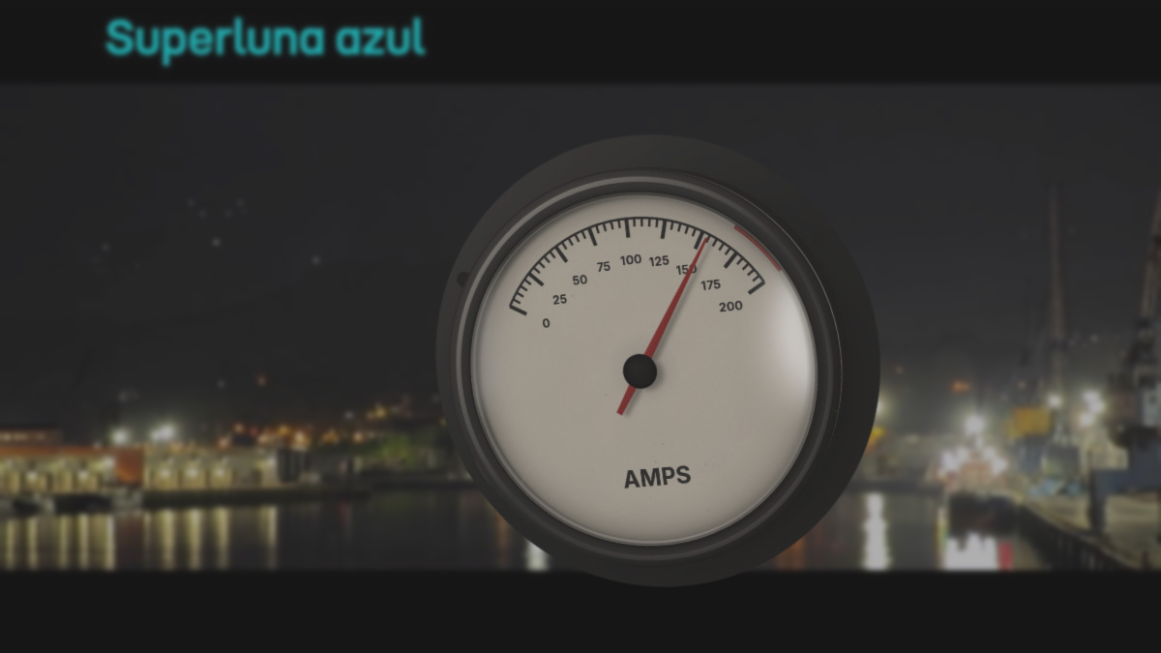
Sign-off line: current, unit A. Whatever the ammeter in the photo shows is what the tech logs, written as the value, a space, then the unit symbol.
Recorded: 155 A
